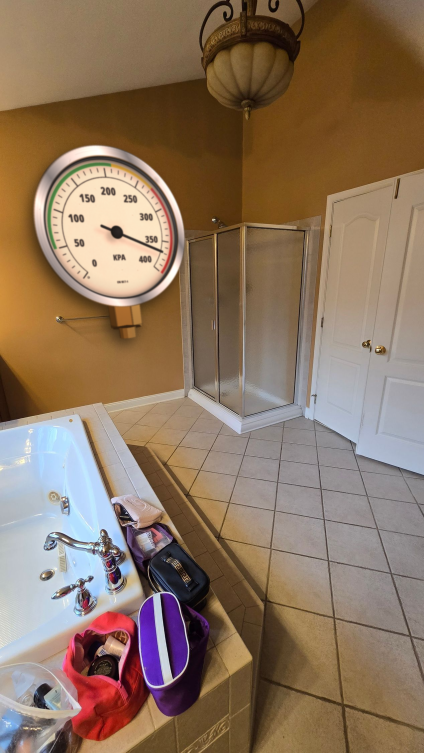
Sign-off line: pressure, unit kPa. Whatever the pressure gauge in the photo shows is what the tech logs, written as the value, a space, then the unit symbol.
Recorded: 370 kPa
